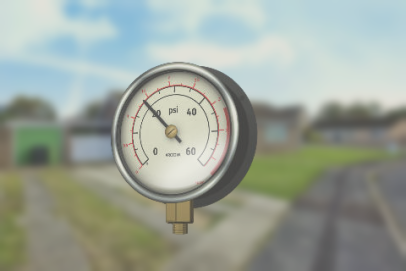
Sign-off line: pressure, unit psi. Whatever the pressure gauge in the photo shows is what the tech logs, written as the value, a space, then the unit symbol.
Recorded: 20 psi
